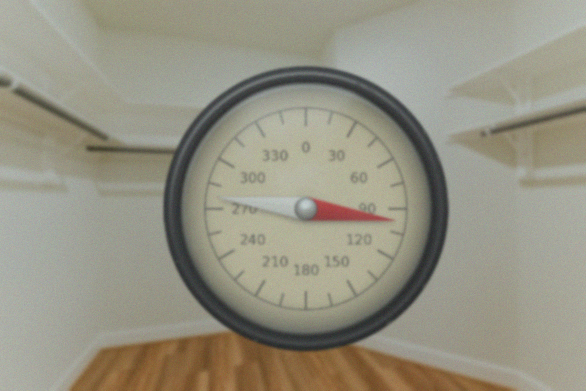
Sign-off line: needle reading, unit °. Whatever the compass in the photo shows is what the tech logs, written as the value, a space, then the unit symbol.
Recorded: 97.5 °
